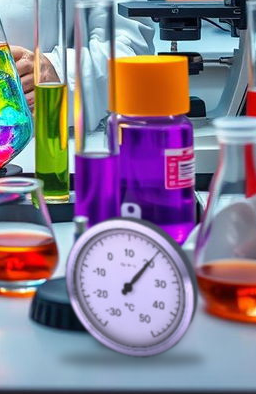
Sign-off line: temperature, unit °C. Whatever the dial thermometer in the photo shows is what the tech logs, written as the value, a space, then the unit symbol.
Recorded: 20 °C
